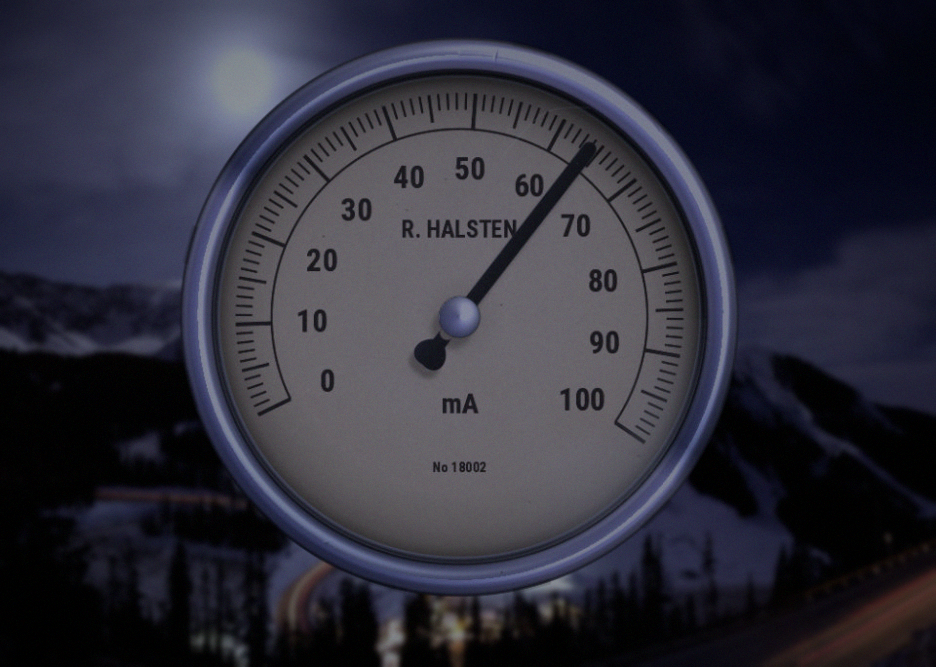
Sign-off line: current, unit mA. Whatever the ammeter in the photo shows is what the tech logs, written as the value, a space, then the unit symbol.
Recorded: 64 mA
